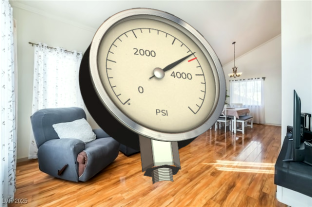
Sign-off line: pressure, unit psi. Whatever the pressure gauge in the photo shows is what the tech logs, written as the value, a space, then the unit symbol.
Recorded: 3500 psi
